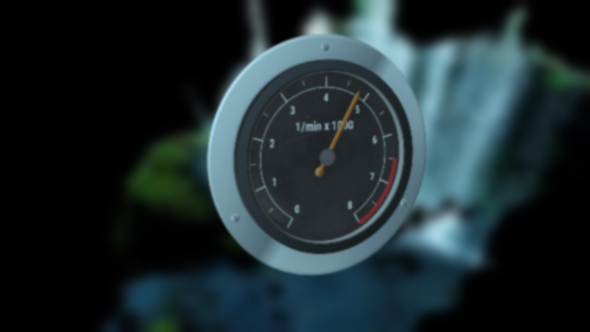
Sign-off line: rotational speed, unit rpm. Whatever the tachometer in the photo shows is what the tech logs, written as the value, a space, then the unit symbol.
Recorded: 4750 rpm
